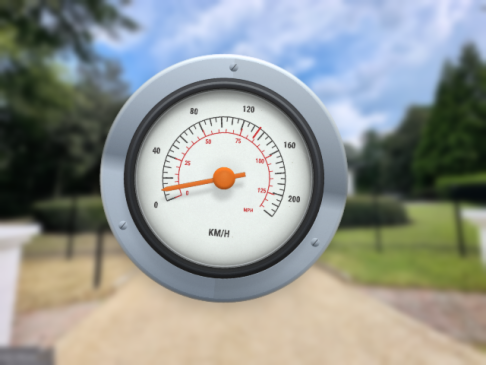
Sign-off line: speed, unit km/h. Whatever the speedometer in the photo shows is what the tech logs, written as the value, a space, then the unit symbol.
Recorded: 10 km/h
